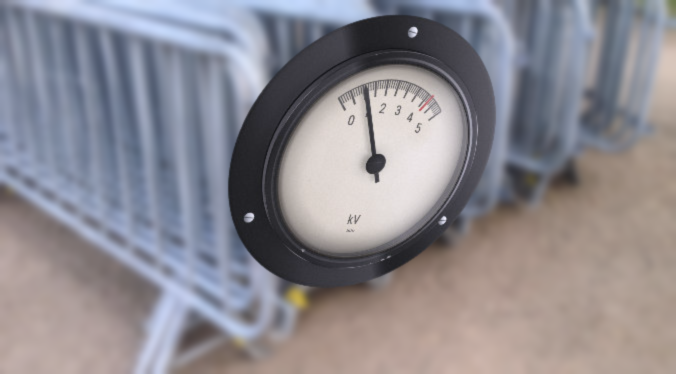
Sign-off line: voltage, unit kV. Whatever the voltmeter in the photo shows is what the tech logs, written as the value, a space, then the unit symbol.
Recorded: 1 kV
